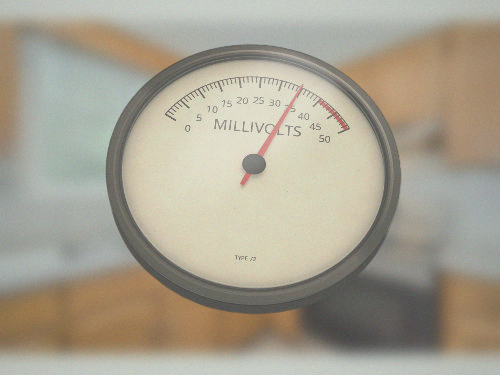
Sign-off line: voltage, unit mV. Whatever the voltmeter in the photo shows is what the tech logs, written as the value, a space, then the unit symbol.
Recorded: 35 mV
